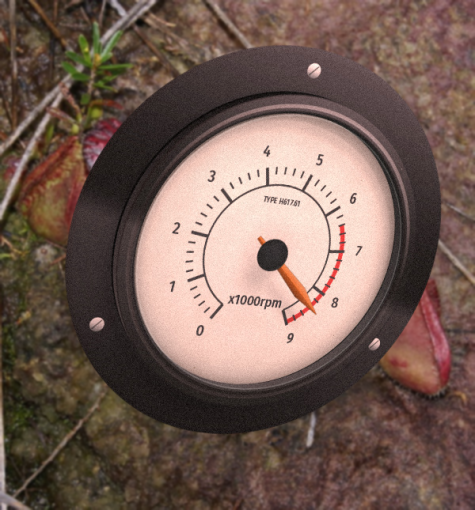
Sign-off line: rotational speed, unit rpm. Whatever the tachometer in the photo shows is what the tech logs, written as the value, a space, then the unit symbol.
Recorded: 8400 rpm
